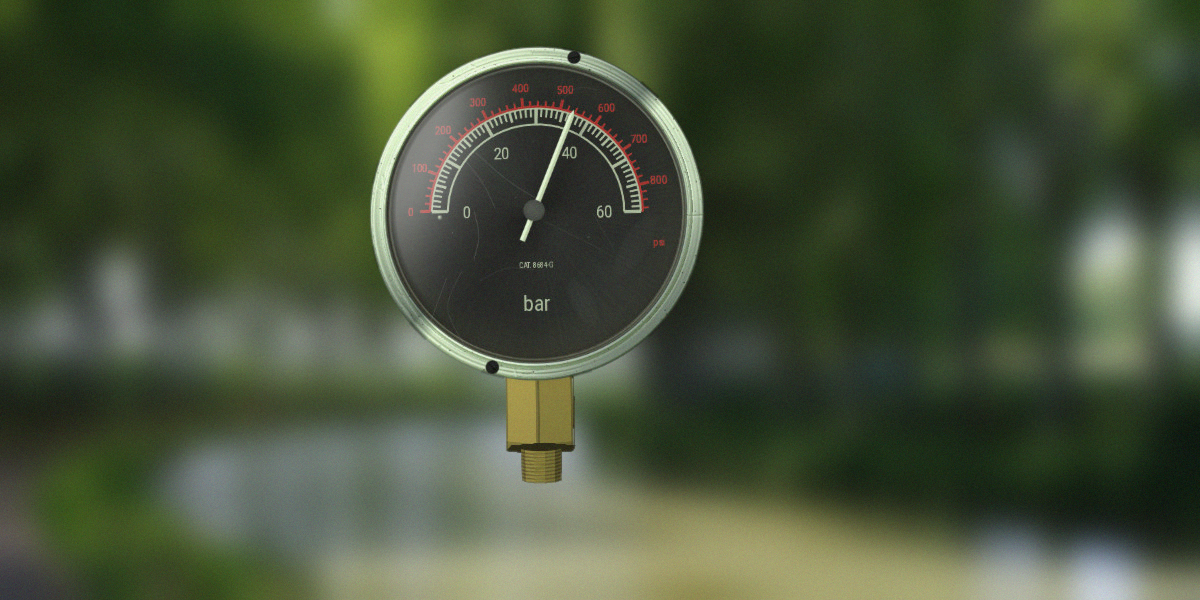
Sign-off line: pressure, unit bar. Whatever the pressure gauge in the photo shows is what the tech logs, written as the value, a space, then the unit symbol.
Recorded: 37 bar
